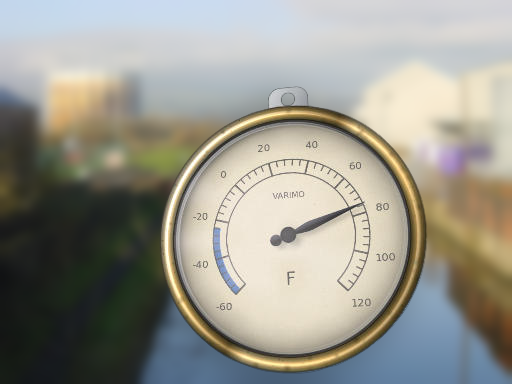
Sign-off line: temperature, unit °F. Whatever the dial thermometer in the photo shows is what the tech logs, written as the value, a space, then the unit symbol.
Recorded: 76 °F
